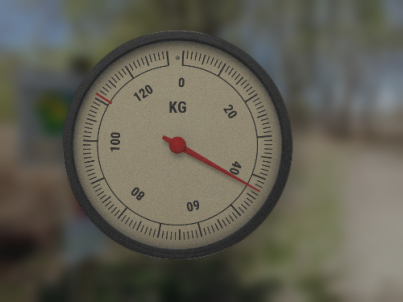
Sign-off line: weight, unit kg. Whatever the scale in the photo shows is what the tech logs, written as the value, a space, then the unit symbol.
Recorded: 43 kg
